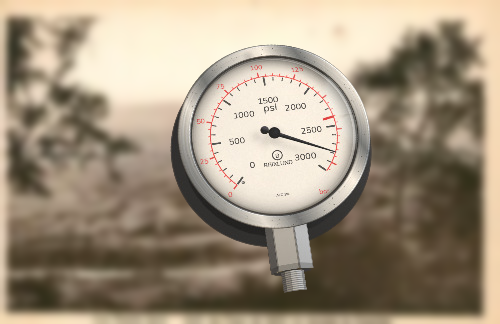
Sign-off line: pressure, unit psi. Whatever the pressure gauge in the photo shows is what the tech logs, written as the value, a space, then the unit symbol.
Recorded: 2800 psi
